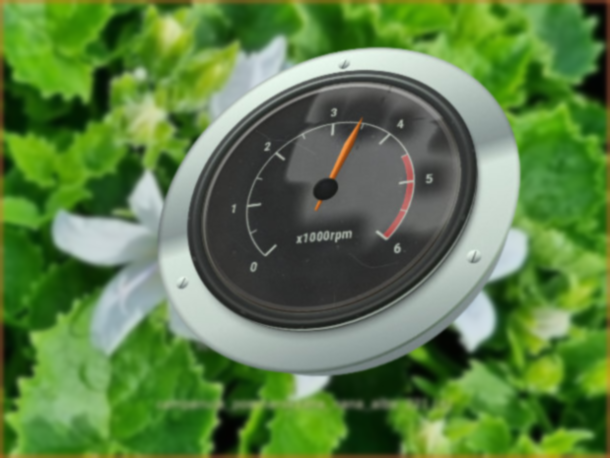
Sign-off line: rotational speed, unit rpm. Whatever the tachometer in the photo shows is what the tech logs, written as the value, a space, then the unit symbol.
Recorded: 3500 rpm
